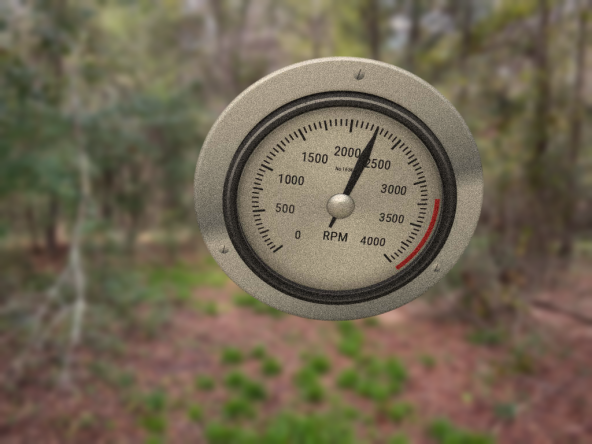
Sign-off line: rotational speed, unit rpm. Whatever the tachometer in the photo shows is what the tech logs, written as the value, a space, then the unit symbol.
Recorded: 2250 rpm
